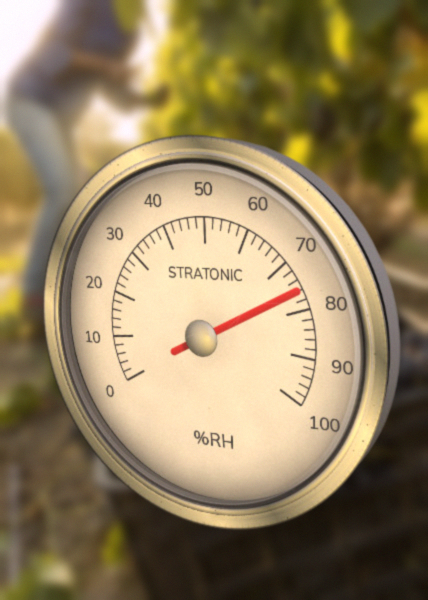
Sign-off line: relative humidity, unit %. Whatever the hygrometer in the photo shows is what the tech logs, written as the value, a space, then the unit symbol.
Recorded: 76 %
